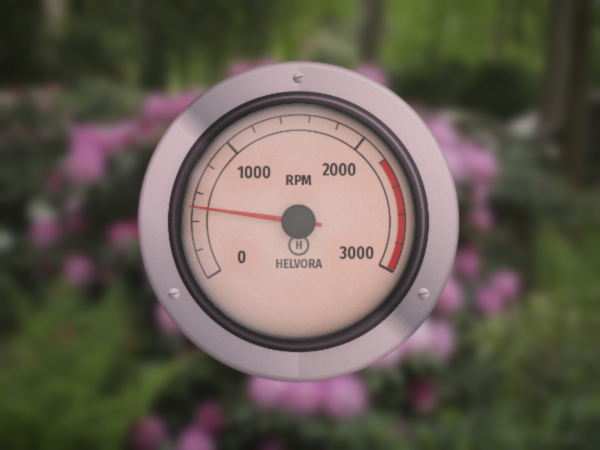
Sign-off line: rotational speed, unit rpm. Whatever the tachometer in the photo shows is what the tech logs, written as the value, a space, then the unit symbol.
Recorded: 500 rpm
